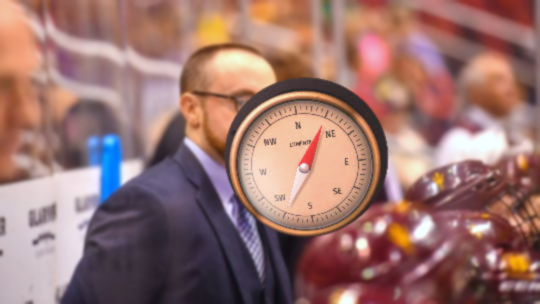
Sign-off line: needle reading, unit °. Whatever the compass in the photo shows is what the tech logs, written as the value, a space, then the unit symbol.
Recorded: 30 °
